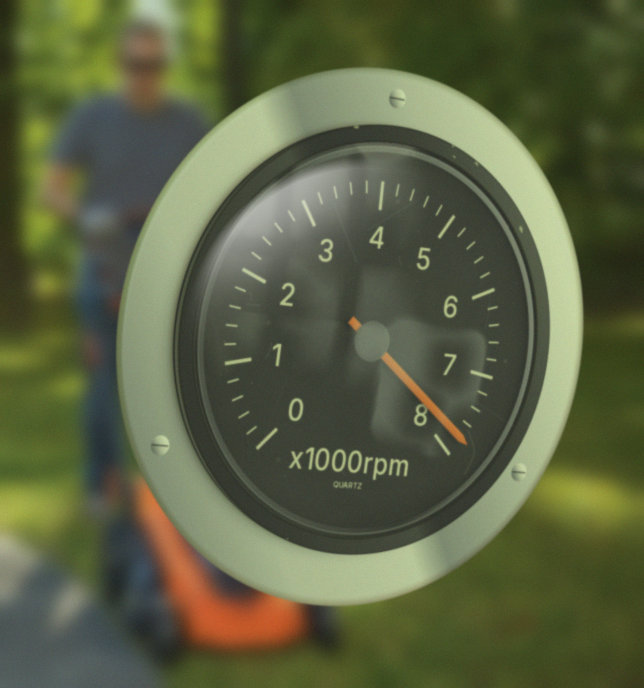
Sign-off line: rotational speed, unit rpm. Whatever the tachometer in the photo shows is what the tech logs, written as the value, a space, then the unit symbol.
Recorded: 7800 rpm
